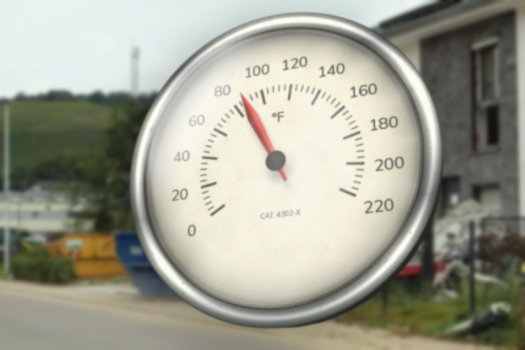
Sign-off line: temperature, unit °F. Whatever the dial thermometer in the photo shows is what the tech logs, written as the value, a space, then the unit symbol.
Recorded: 88 °F
